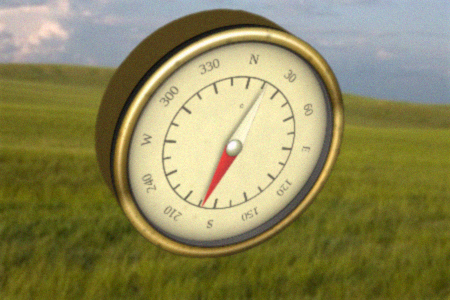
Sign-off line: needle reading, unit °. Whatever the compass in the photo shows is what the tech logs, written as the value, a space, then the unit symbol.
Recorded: 195 °
